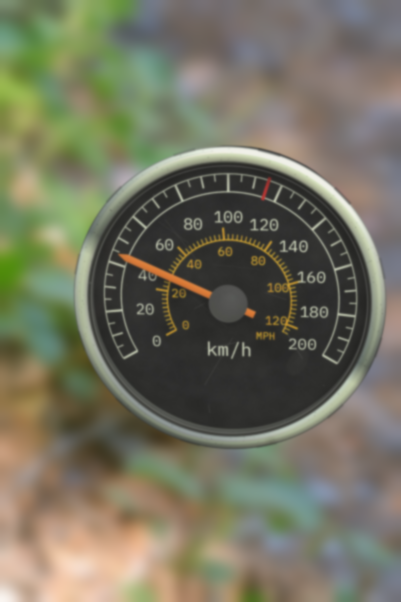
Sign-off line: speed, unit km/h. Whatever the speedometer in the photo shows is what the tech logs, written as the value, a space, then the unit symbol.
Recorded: 45 km/h
